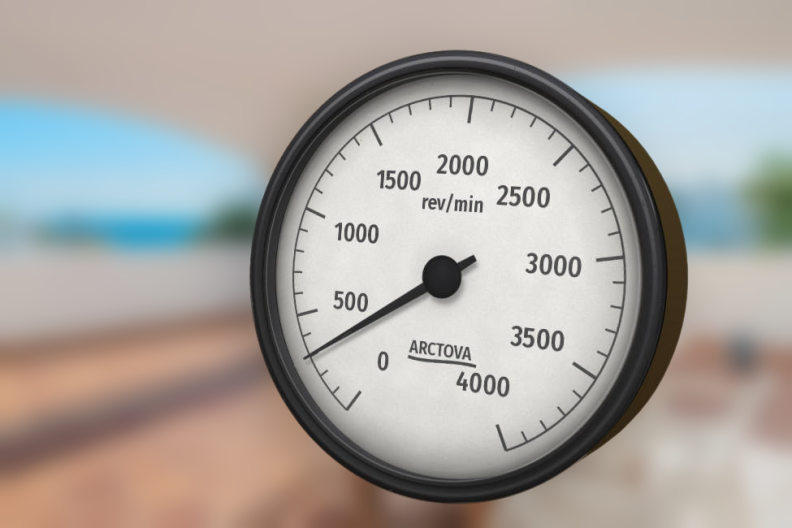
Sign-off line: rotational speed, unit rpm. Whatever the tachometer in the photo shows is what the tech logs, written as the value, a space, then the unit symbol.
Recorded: 300 rpm
